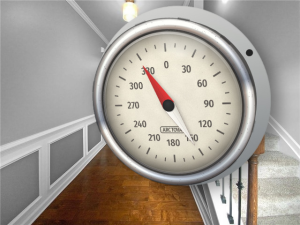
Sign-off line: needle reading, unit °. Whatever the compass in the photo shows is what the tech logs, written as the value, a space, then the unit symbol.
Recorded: 330 °
